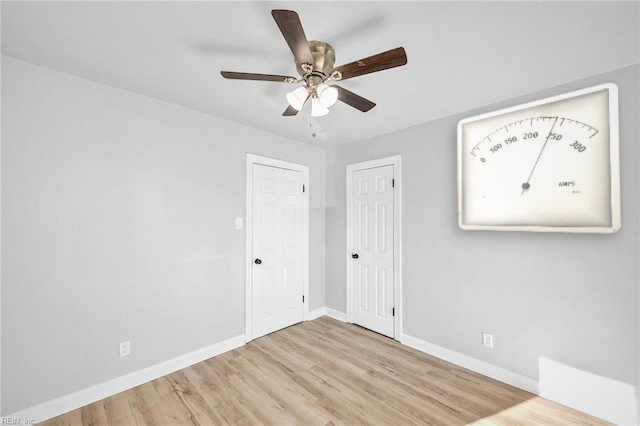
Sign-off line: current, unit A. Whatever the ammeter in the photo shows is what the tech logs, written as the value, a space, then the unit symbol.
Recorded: 240 A
